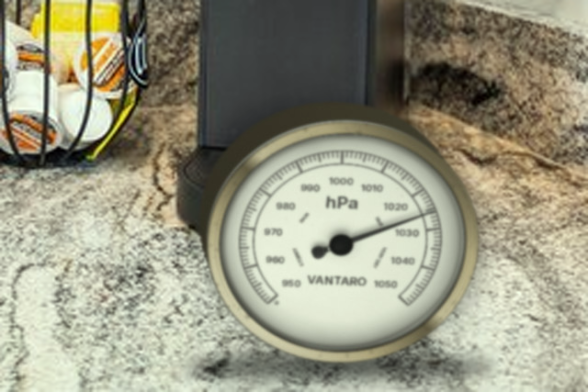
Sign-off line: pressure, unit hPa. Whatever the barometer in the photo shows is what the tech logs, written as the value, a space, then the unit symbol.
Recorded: 1025 hPa
